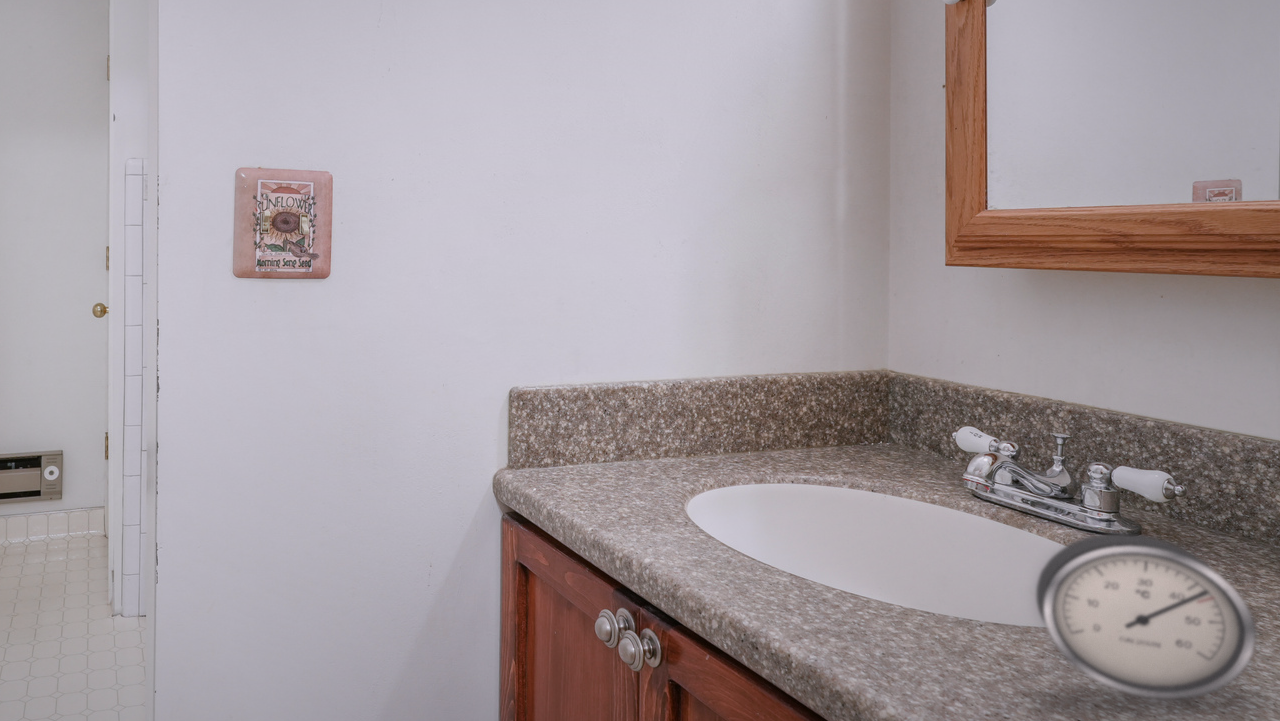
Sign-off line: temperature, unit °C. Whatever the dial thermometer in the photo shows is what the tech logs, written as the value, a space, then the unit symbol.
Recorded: 42 °C
